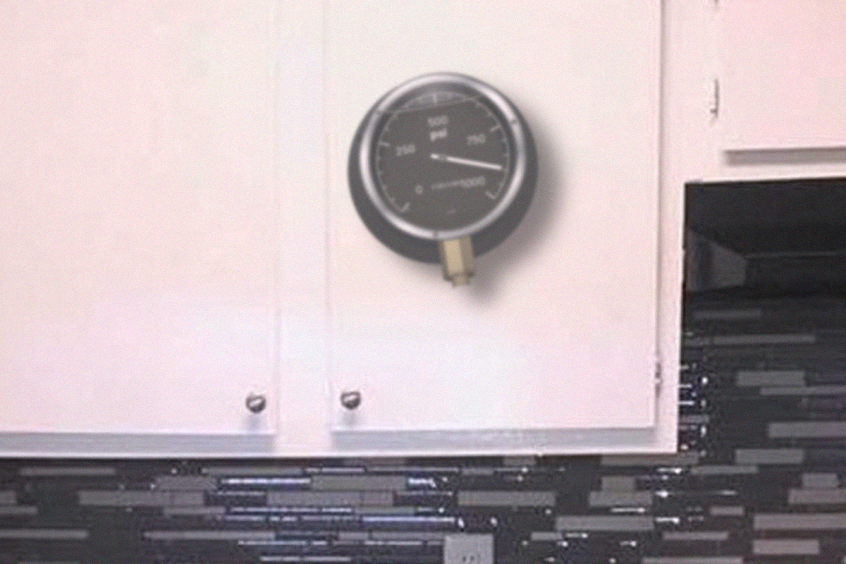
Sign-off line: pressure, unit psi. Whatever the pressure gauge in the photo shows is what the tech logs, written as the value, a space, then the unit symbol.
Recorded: 900 psi
